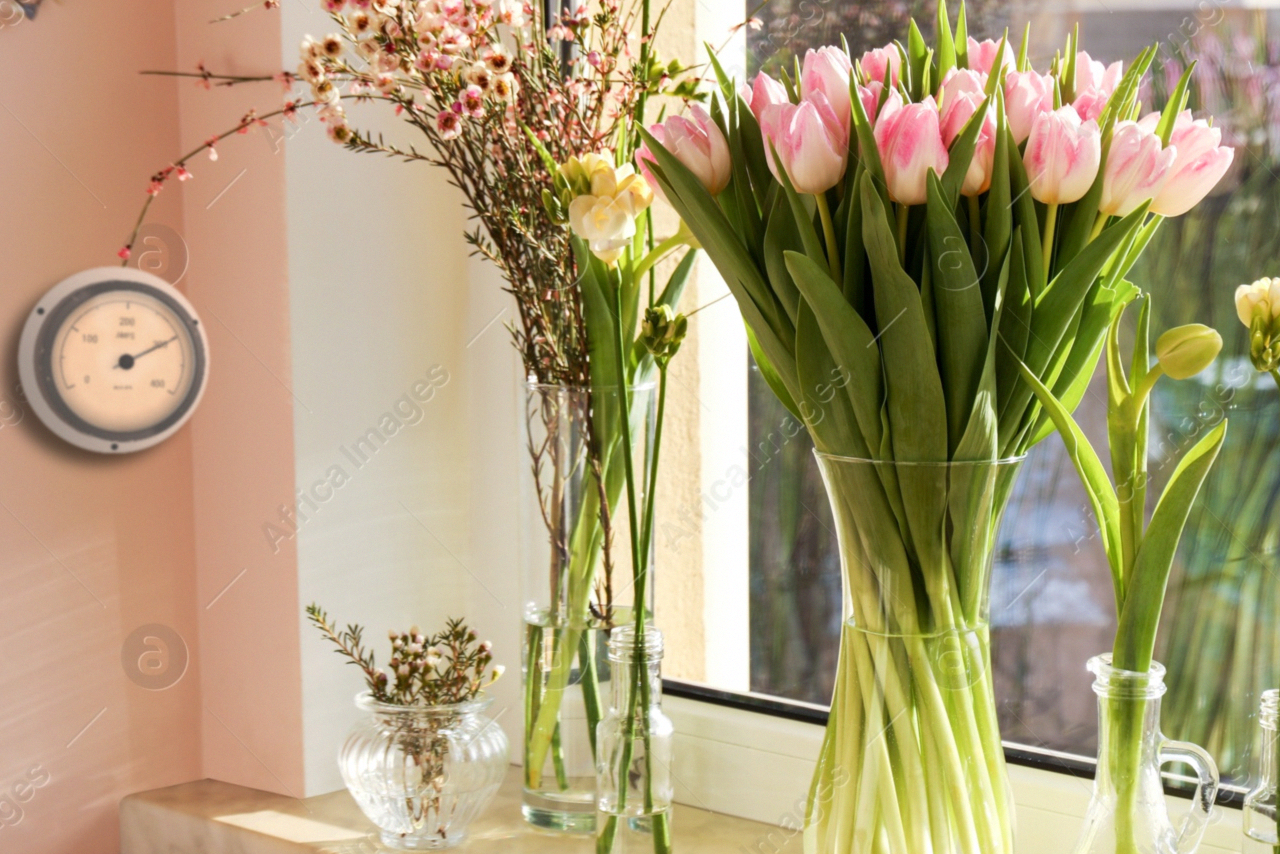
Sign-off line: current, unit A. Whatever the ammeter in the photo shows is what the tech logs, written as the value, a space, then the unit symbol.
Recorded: 300 A
